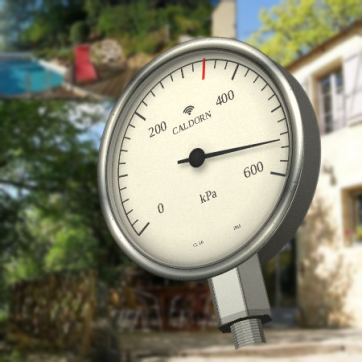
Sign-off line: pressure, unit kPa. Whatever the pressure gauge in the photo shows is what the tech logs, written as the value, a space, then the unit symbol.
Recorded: 550 kPa
